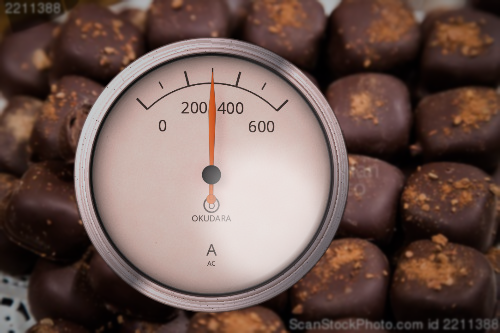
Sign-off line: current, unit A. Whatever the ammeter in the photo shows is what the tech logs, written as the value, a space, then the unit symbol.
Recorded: 300 A
